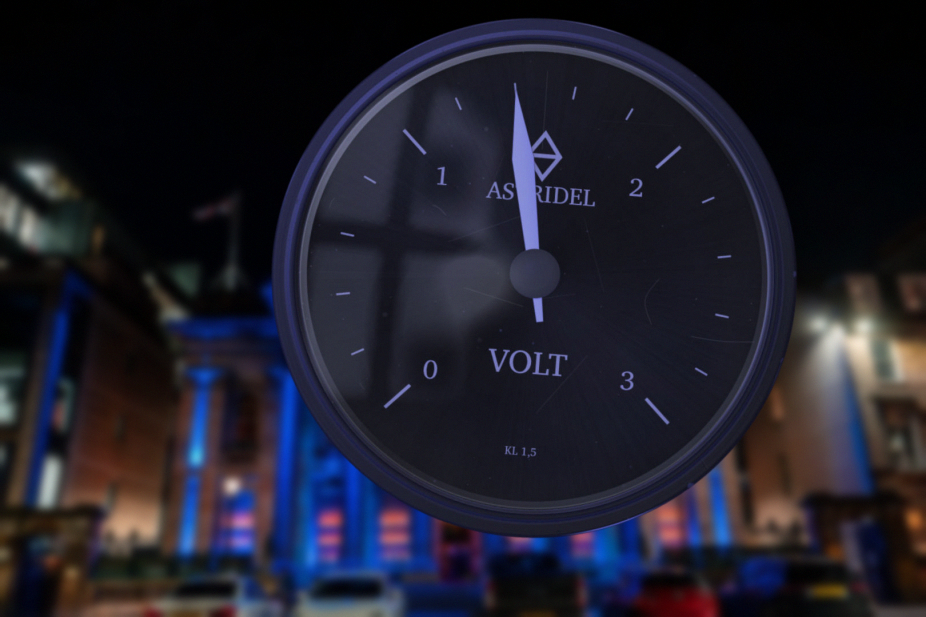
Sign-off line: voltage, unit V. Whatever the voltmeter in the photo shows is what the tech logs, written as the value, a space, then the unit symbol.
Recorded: 1.4 V
